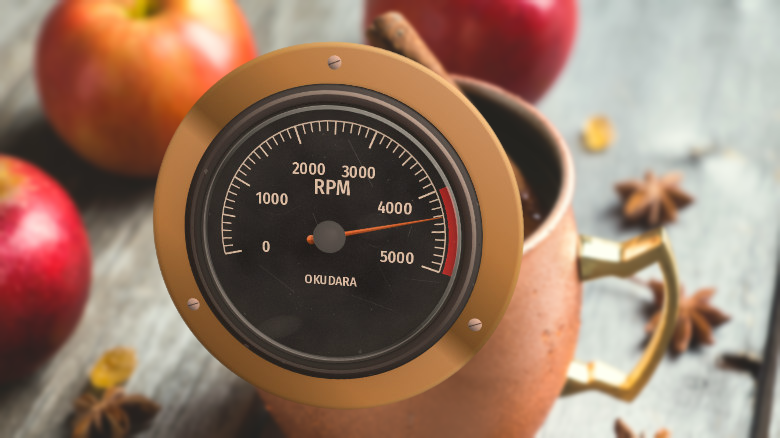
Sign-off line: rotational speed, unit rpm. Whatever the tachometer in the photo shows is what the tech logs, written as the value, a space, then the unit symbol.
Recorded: 4300 rpm
